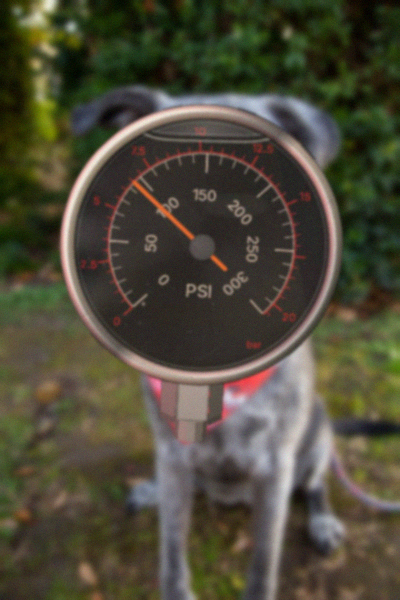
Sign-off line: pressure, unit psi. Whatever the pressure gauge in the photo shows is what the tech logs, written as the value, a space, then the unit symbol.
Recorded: 95 psi
